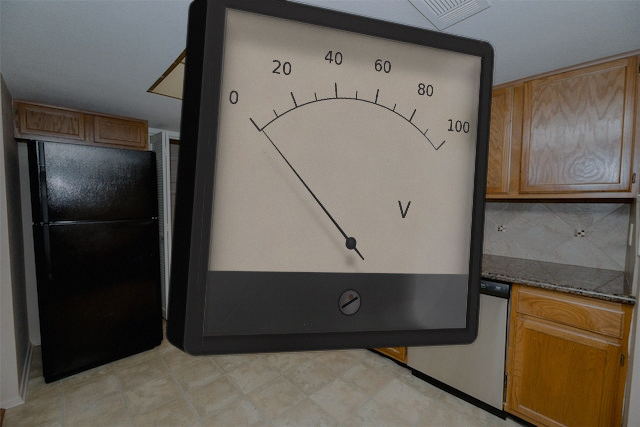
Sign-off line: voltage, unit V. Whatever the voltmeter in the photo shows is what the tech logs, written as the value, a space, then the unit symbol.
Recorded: 0 V
